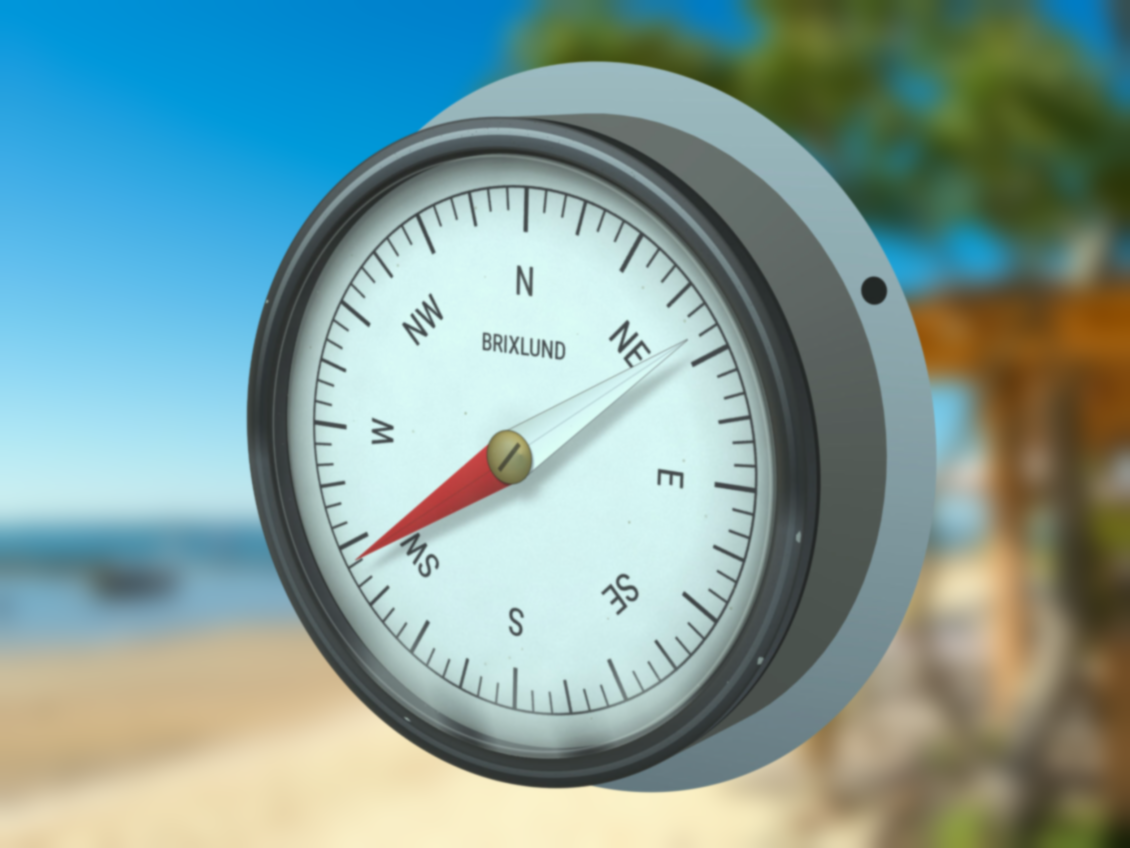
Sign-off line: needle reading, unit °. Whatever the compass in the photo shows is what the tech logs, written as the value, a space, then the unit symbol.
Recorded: 235 °
